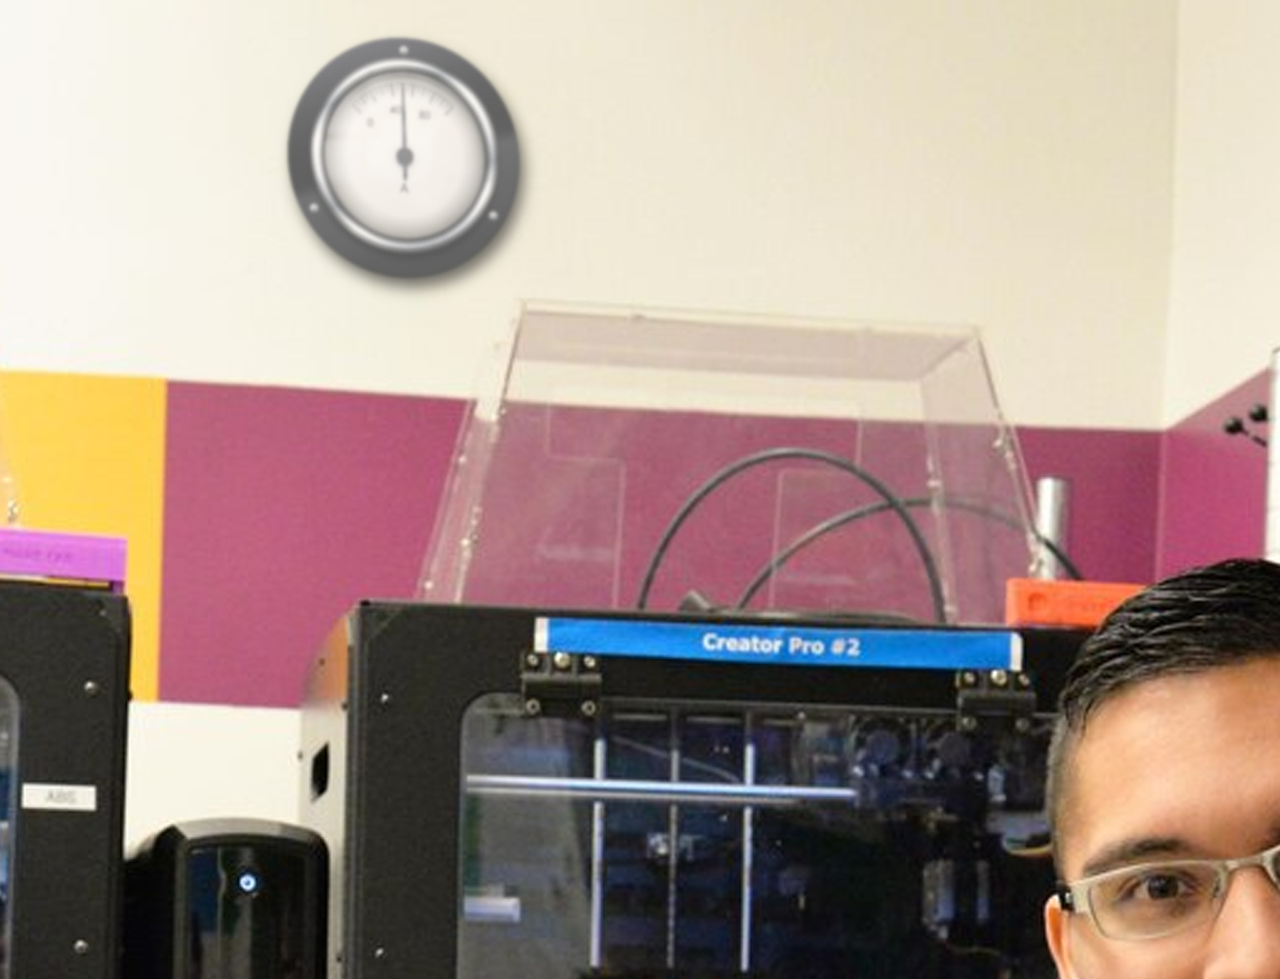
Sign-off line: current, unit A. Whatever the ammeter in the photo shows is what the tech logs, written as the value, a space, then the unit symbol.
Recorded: 50 A
